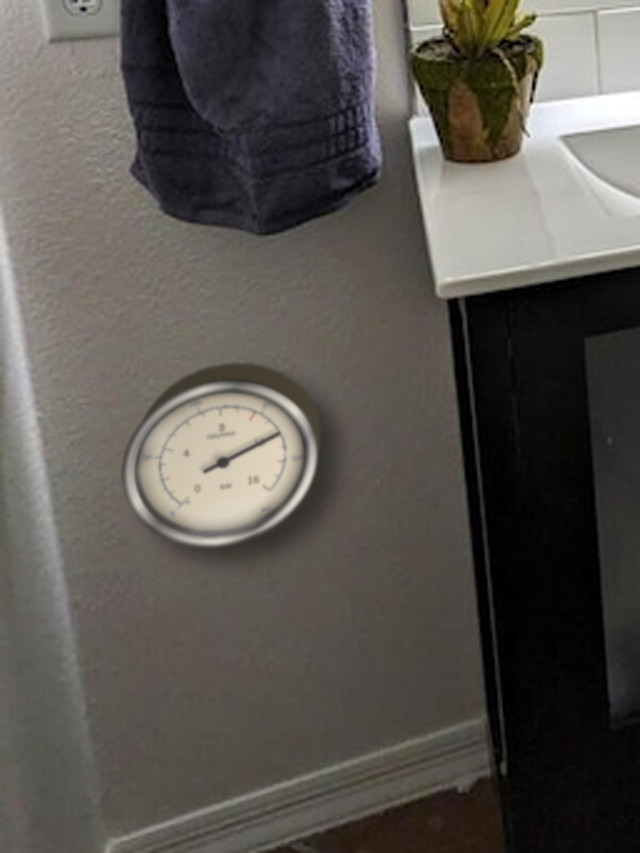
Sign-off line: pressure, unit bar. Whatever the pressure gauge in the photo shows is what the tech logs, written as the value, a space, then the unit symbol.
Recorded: 12 bar
